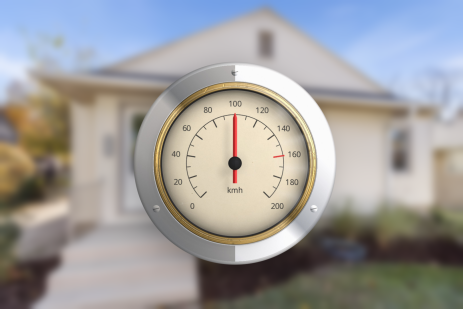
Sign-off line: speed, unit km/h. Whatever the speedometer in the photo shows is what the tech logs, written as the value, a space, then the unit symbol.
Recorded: 100 km/h
